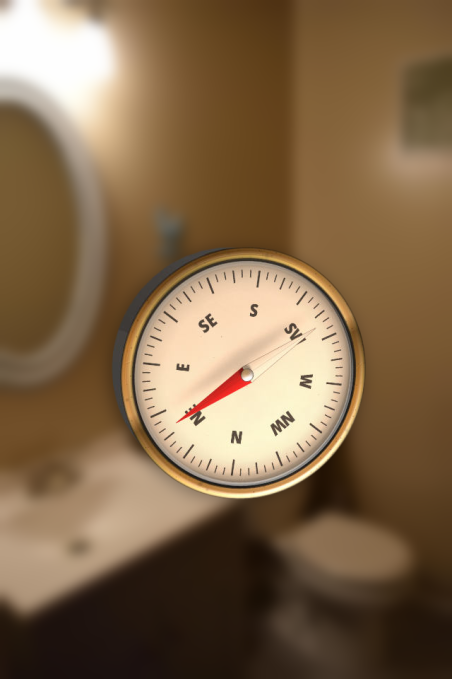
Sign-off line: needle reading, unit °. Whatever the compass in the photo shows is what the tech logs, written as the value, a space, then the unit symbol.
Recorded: 50 °
